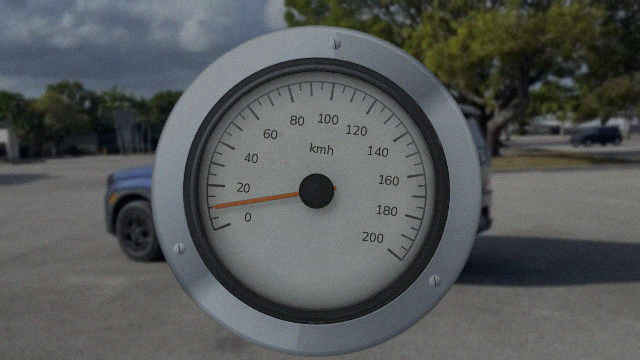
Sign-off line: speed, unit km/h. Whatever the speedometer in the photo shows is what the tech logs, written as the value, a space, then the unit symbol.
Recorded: 10 km/h
